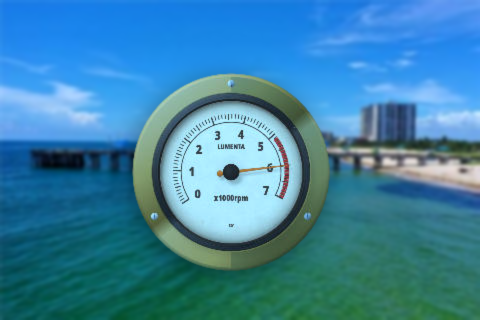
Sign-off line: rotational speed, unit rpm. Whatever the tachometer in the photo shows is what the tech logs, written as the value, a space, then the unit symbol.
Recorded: 6000 rpm
